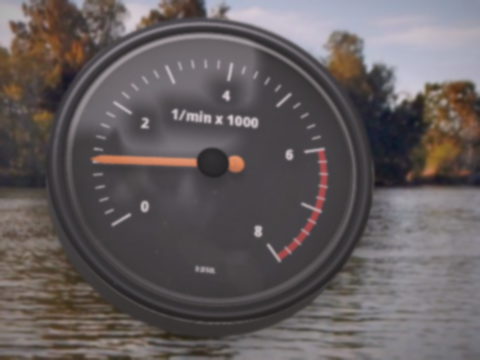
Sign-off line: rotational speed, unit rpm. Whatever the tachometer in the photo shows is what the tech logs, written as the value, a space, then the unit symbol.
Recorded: 1000 rpm
